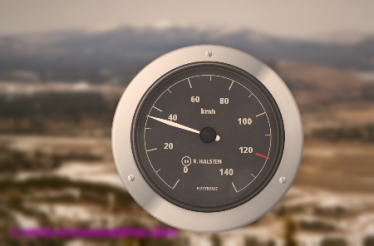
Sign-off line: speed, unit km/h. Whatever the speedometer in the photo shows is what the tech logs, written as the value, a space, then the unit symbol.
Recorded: 35 km/h
